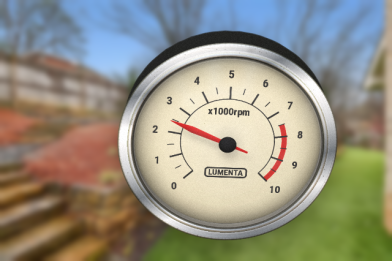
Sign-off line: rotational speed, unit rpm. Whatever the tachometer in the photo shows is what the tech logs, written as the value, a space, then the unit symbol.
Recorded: 2500 rpm
